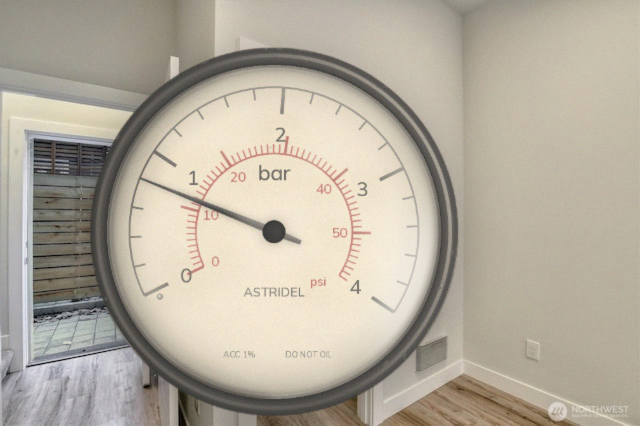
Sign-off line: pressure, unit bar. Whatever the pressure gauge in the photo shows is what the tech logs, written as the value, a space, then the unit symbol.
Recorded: 0.8 bar
